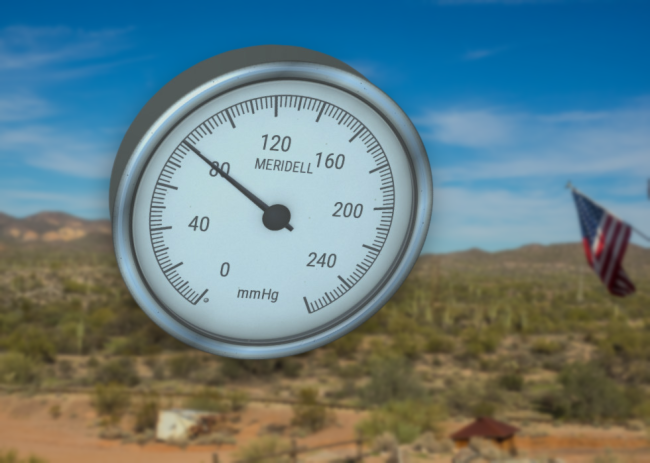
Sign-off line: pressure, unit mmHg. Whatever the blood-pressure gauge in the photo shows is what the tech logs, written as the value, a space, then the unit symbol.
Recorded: 80 mmHg
